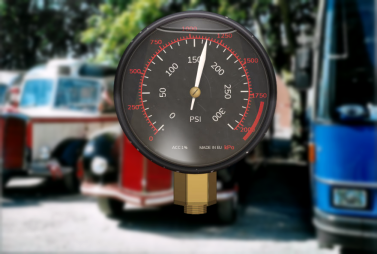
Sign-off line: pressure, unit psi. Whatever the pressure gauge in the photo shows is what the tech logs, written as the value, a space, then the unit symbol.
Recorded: 165 psi
